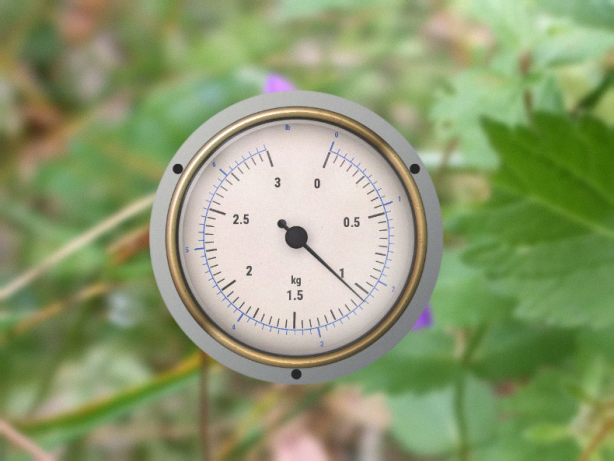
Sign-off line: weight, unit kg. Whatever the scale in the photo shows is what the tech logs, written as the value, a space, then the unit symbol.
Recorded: 1.05 kg
